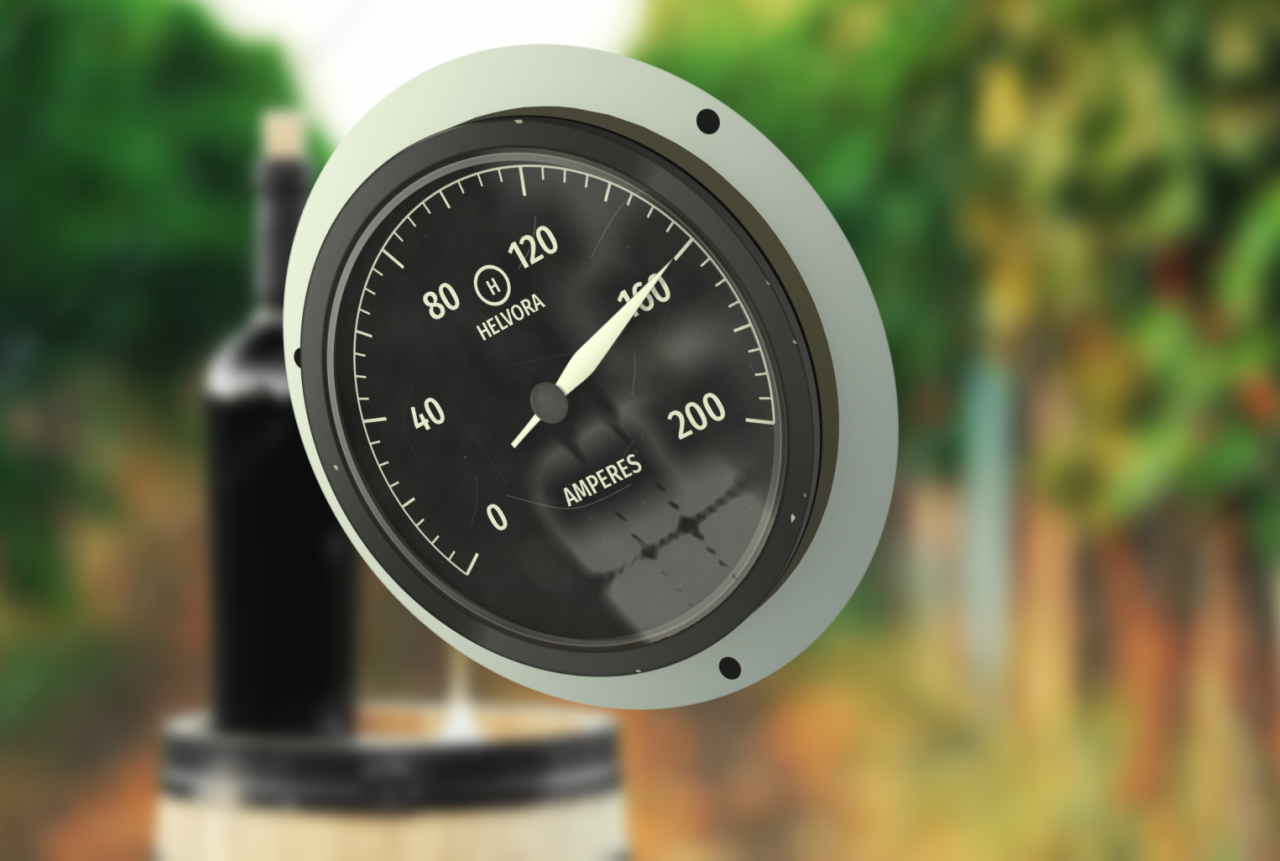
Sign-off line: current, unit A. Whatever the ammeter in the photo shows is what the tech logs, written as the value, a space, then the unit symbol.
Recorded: 160 A
